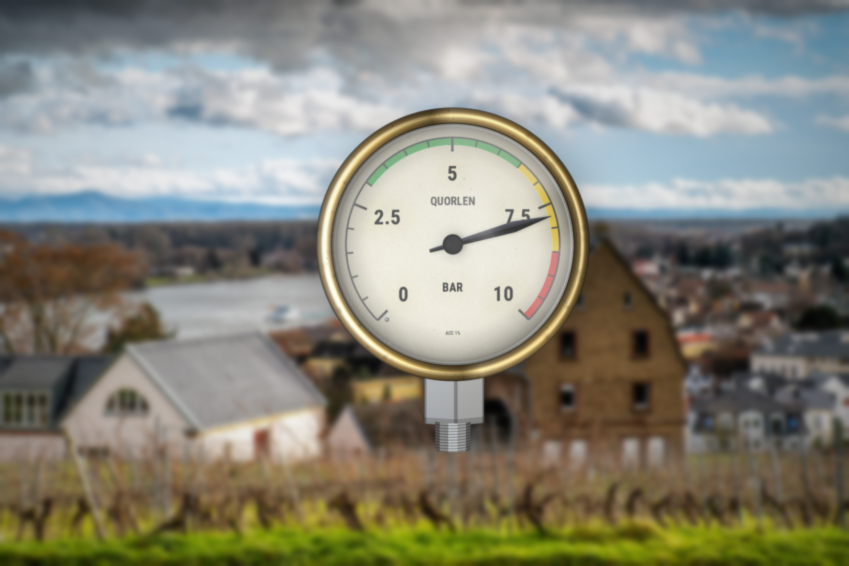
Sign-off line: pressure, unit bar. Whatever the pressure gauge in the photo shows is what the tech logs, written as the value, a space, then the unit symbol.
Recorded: 7.75 bar
